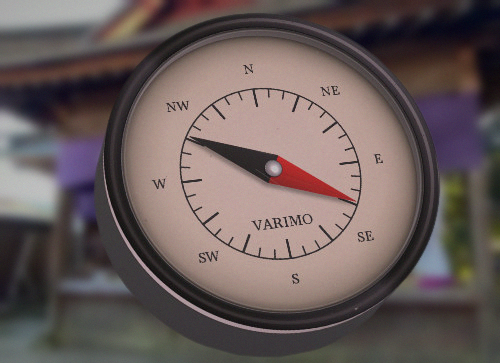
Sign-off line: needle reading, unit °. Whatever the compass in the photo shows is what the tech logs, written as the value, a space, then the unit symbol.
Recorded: 120 °
